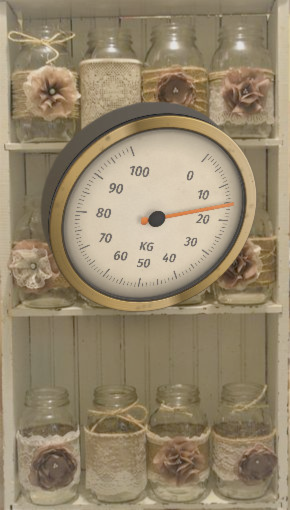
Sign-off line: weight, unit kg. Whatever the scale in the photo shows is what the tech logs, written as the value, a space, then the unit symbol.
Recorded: 15 kg
